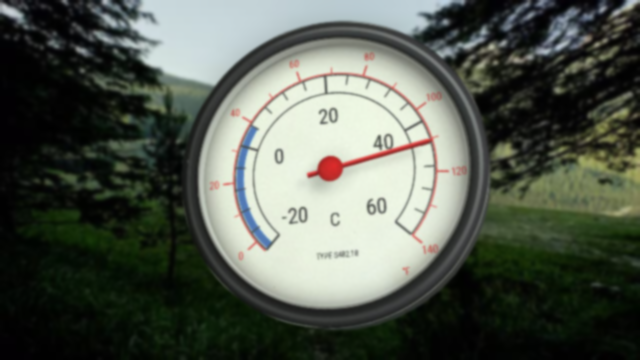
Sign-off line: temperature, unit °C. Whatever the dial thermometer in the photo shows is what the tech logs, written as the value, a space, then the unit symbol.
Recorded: 44 °C
